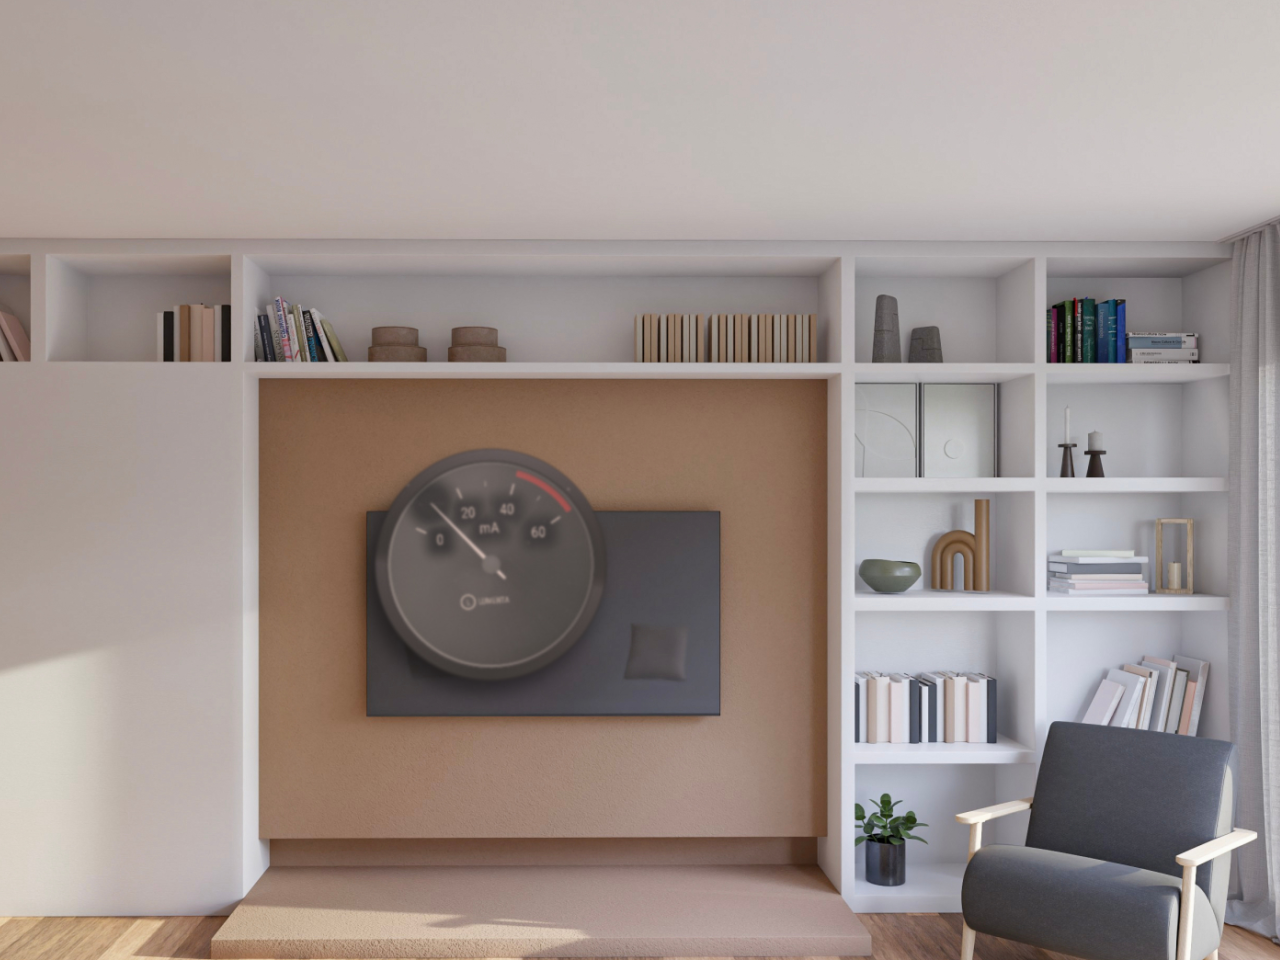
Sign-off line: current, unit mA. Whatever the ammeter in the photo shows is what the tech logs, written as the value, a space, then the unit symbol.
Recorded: 10 mA
